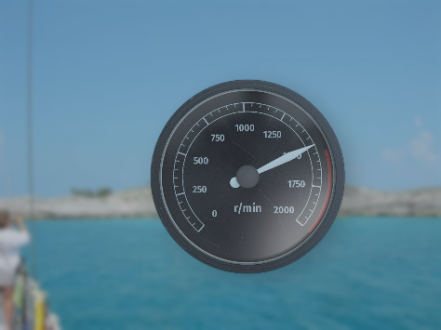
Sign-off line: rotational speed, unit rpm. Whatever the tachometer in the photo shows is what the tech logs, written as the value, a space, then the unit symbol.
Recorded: 1500 rpm
